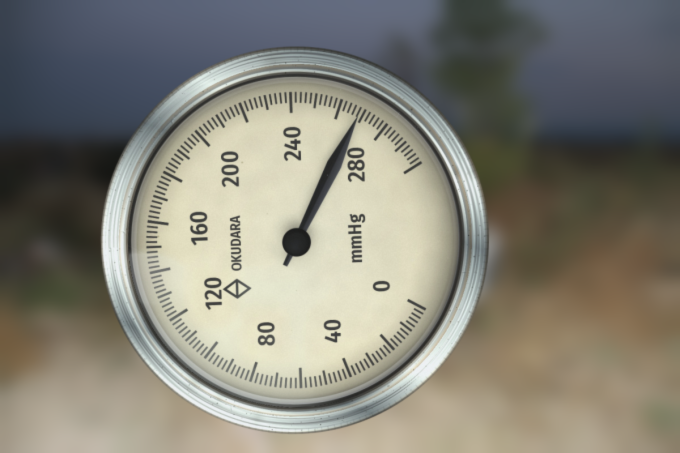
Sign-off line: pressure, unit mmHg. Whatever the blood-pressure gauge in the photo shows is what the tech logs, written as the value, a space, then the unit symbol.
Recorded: 268 mmHg
